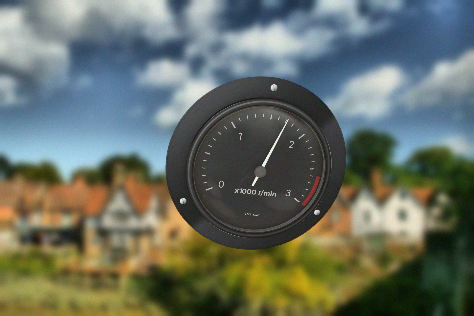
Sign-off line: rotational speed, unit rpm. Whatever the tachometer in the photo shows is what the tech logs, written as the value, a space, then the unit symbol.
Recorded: 1700 rpm
